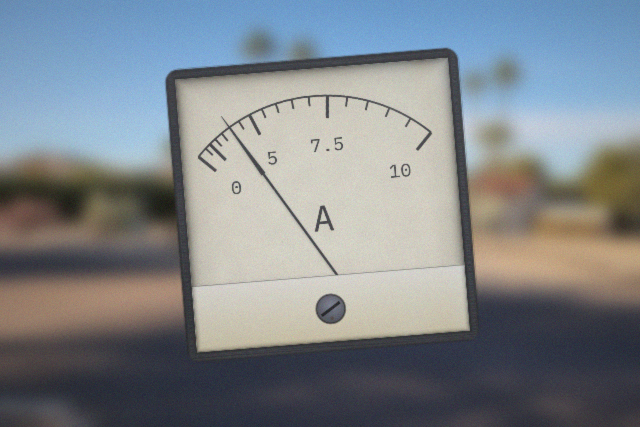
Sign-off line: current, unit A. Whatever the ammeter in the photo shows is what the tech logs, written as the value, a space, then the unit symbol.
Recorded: 4 A
